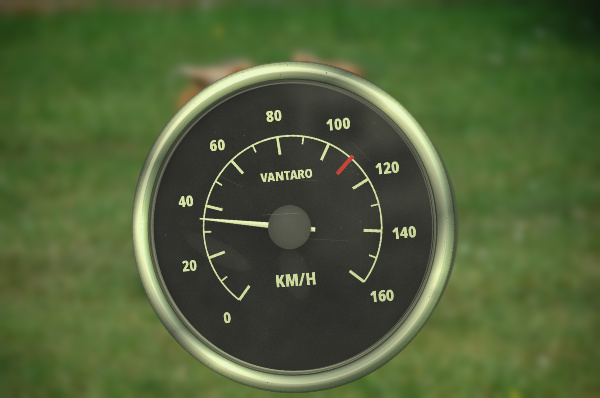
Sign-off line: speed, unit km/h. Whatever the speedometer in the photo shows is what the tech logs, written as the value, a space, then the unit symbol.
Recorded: 35 km/h
